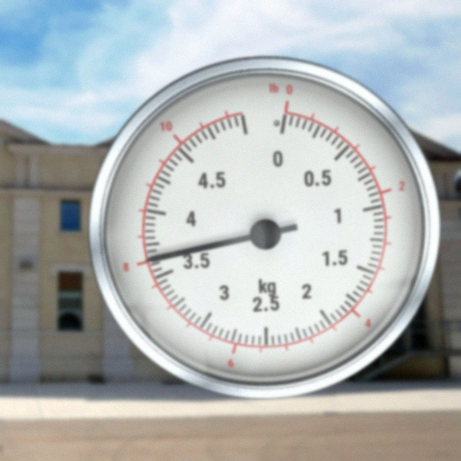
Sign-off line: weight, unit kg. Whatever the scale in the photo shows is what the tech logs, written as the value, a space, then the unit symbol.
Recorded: 3.65 kg
